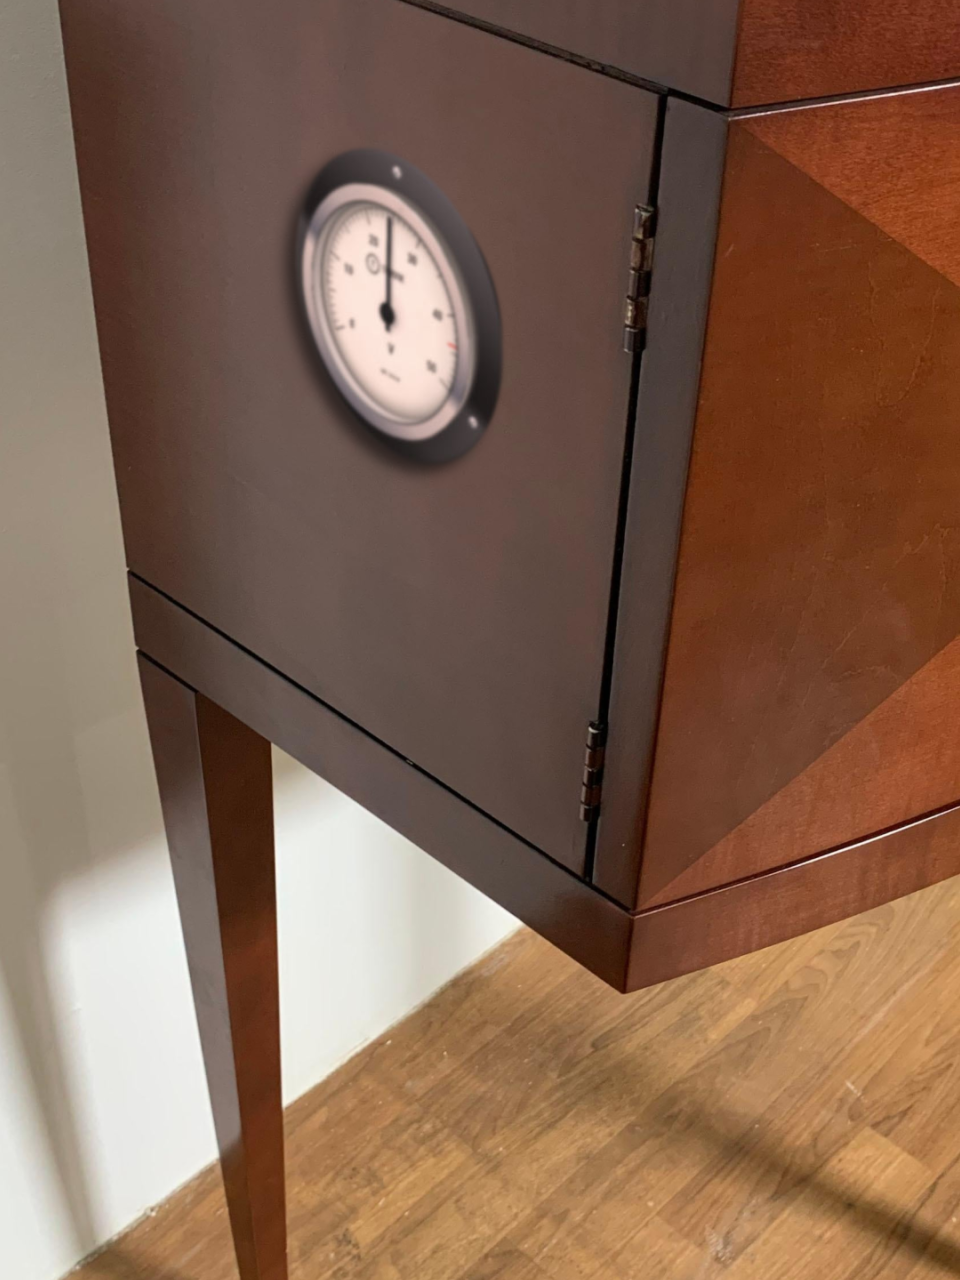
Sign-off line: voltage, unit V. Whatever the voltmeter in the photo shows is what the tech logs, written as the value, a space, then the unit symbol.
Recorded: 25 V
